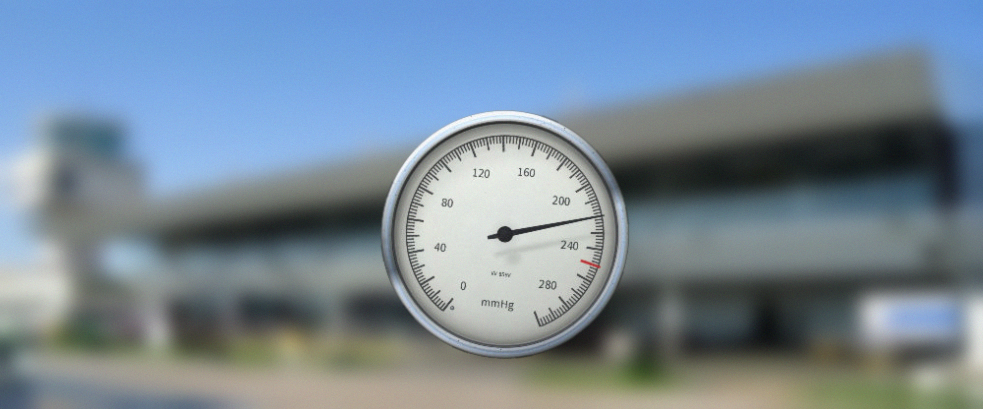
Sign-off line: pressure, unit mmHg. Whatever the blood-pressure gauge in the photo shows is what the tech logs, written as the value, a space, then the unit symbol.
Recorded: 220 mmHg
